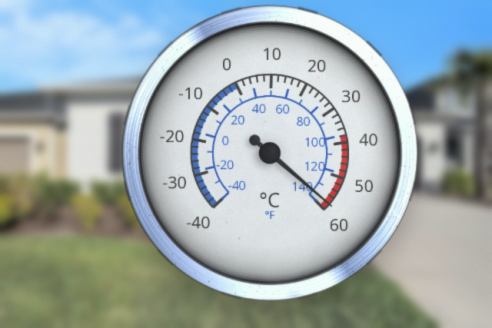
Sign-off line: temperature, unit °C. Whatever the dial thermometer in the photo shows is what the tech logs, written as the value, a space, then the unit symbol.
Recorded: 58 °C
